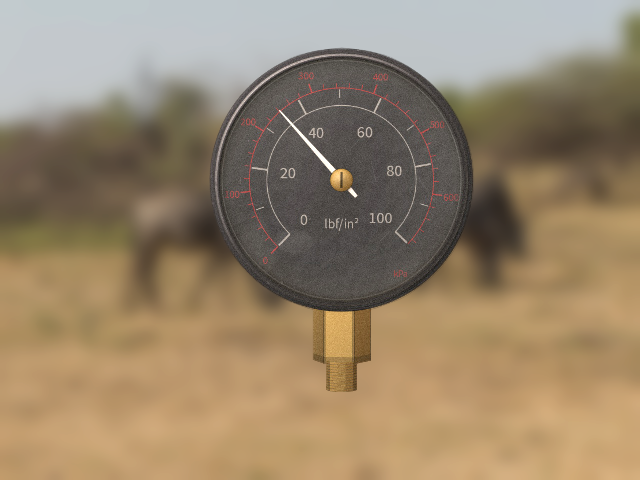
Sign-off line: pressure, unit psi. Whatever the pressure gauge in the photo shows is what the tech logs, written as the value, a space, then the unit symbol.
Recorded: 35 psi
